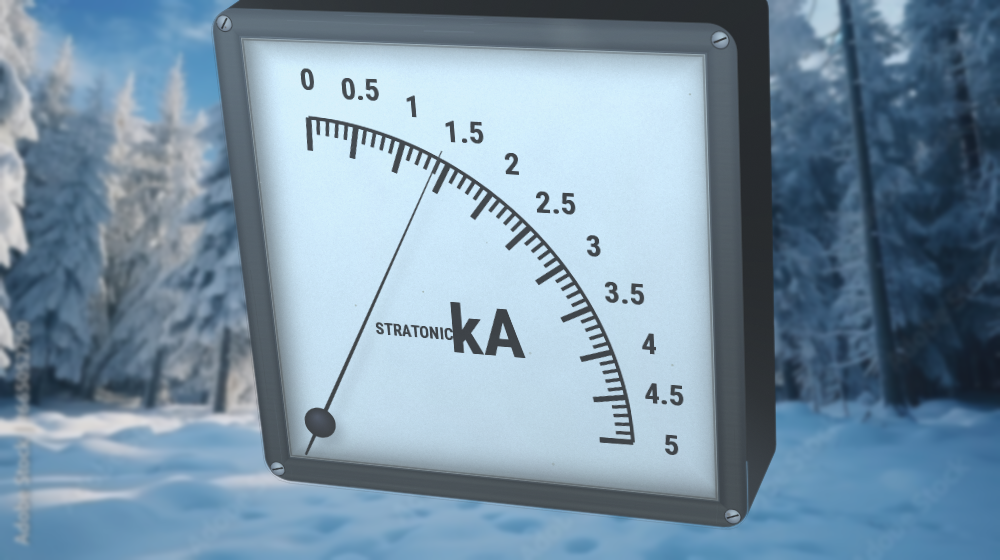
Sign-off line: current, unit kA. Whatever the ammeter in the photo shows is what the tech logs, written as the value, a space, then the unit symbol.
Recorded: 1.4 kA
